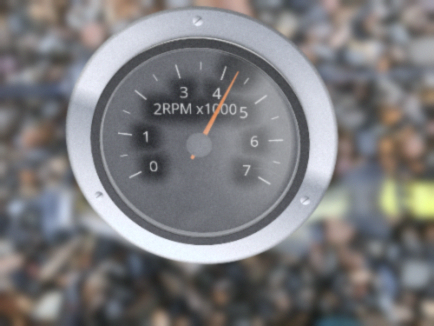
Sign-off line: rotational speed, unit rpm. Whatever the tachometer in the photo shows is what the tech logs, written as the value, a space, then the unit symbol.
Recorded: 4250 rpm
